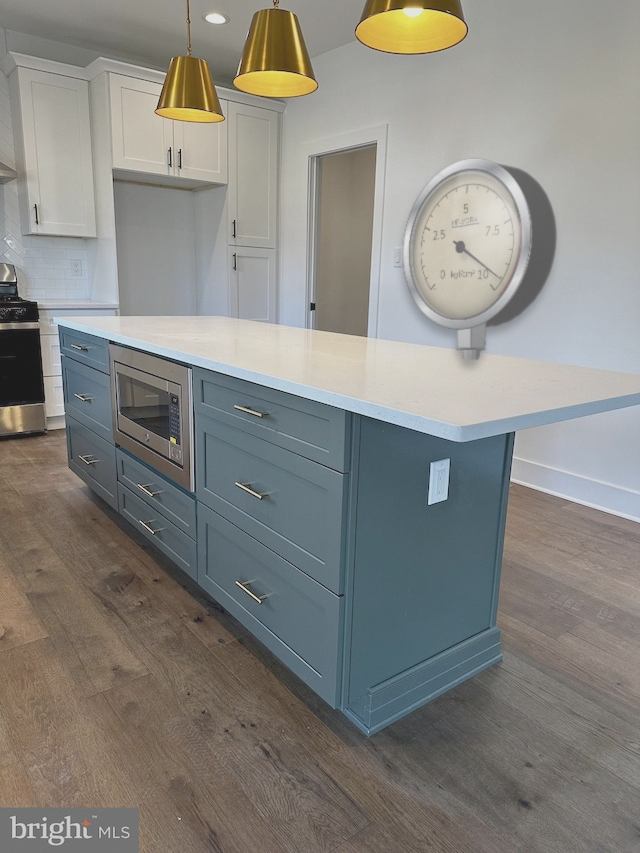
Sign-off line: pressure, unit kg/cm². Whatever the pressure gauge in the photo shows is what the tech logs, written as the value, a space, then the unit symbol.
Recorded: 9.5 kg/cm²
